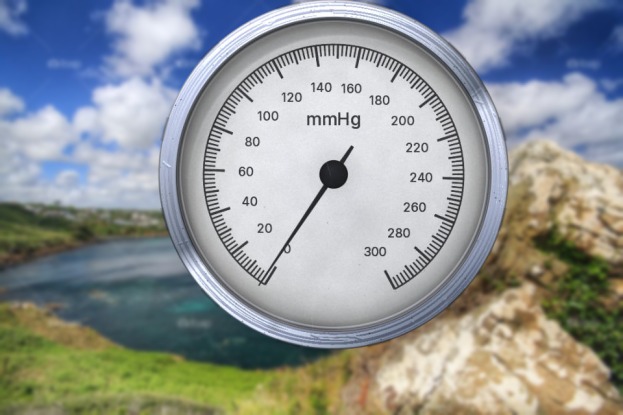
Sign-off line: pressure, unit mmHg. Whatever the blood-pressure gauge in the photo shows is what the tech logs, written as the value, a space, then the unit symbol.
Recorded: 2 mmHg
